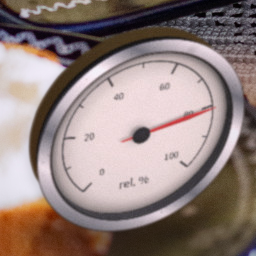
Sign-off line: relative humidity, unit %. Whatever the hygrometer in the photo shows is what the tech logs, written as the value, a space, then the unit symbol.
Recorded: 80 %
